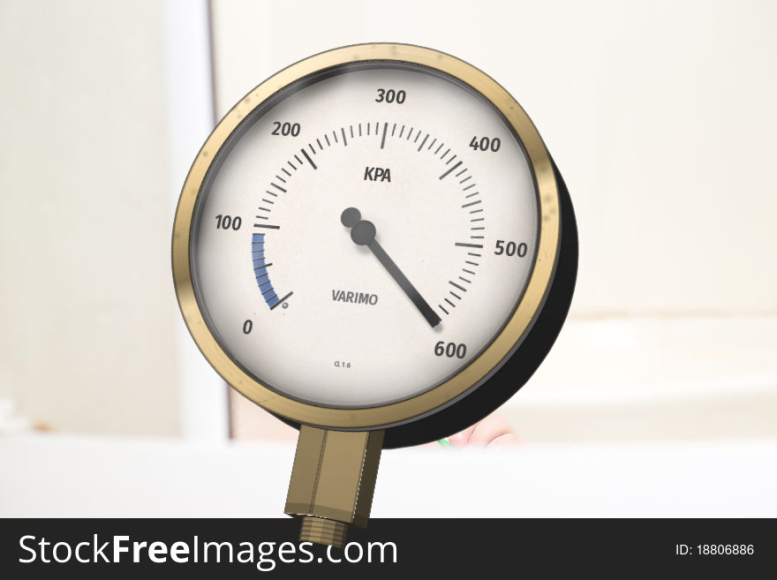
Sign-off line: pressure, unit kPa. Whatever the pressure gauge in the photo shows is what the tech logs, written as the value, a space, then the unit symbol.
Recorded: 595 kPa
